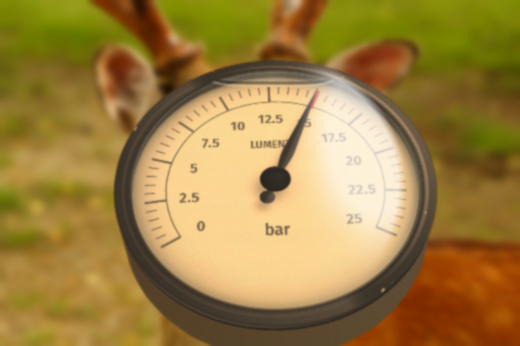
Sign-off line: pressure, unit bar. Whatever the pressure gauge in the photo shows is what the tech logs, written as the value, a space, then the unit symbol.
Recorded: 15 bar
